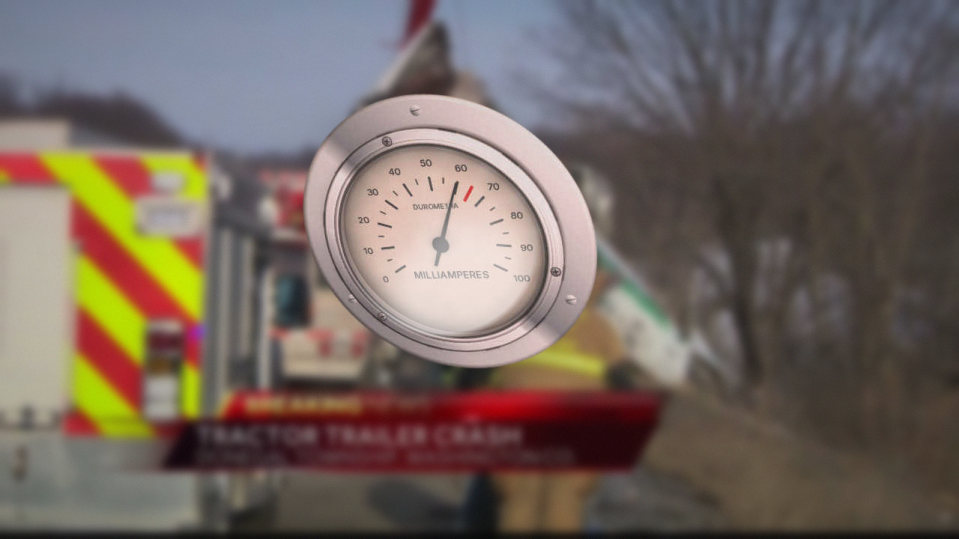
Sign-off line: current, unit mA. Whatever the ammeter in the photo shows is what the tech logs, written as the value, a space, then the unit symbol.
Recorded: 60 mA
